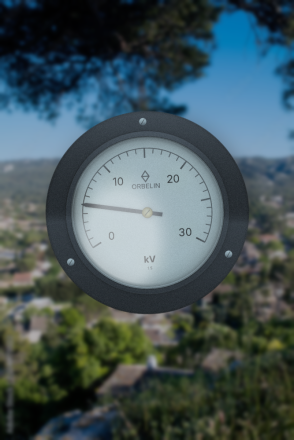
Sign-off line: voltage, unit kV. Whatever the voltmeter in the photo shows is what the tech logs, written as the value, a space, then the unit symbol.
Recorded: 5 kV
